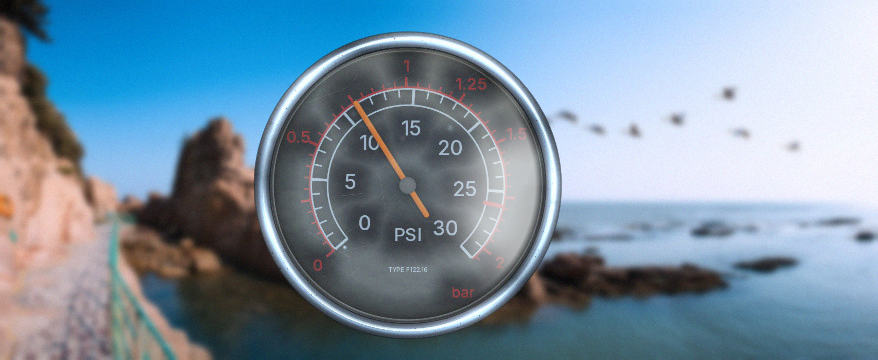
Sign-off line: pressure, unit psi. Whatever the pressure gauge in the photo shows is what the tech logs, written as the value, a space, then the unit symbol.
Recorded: 11 psi
